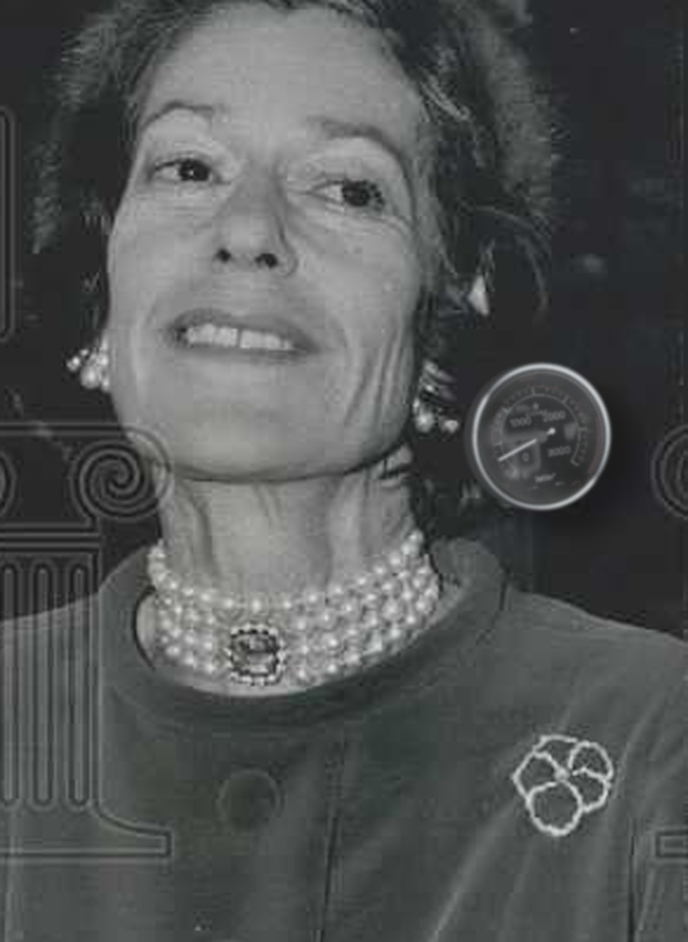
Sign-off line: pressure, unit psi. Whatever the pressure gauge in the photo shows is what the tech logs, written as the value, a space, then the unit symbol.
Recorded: 300 psi
